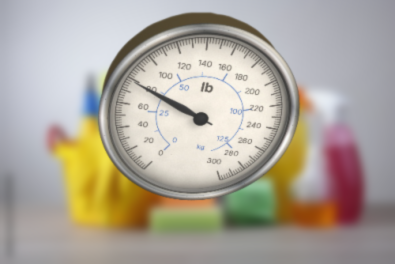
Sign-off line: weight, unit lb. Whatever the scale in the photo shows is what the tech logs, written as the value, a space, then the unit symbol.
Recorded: 80 lb
